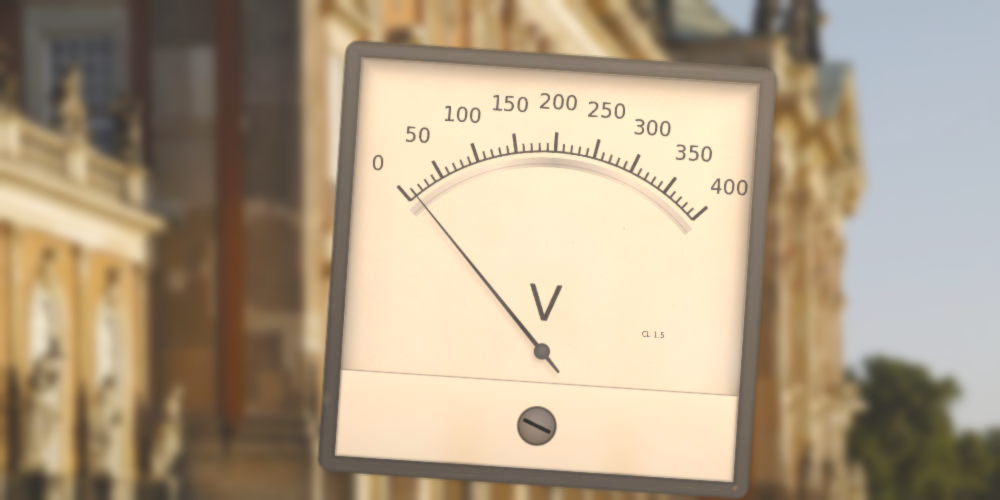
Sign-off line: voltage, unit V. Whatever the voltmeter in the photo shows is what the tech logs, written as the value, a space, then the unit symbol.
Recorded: 10 V
